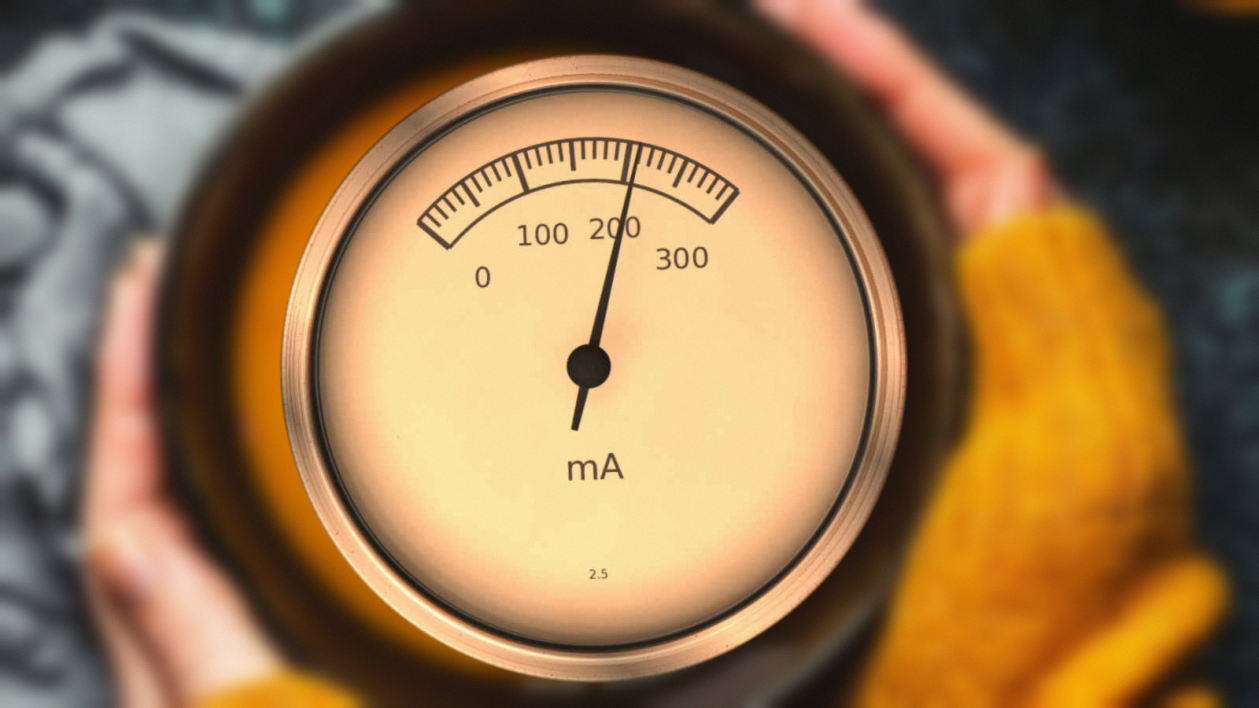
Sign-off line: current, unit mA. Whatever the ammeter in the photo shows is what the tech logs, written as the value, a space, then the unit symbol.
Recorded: 210 mA
